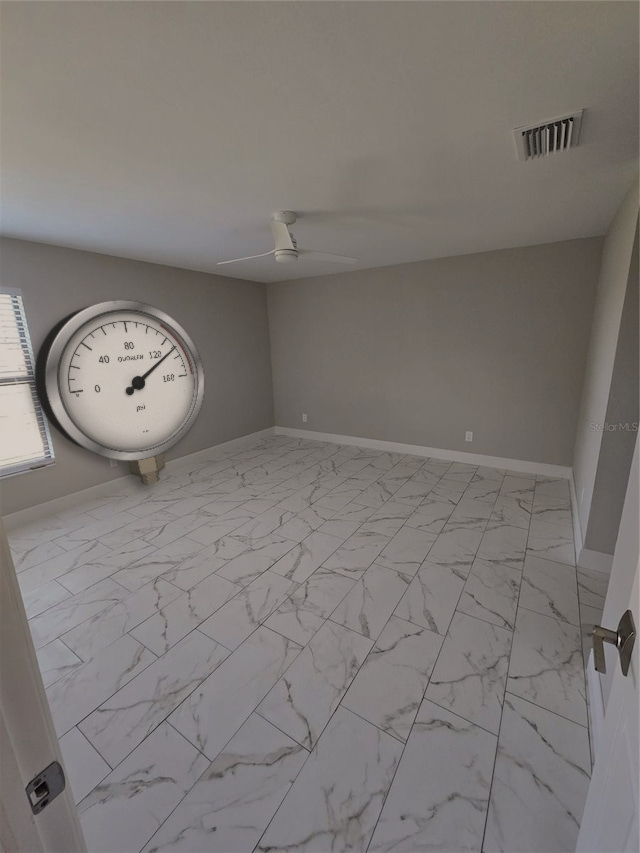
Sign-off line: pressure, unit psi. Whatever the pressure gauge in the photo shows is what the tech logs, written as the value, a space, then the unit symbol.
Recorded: 130 psi
